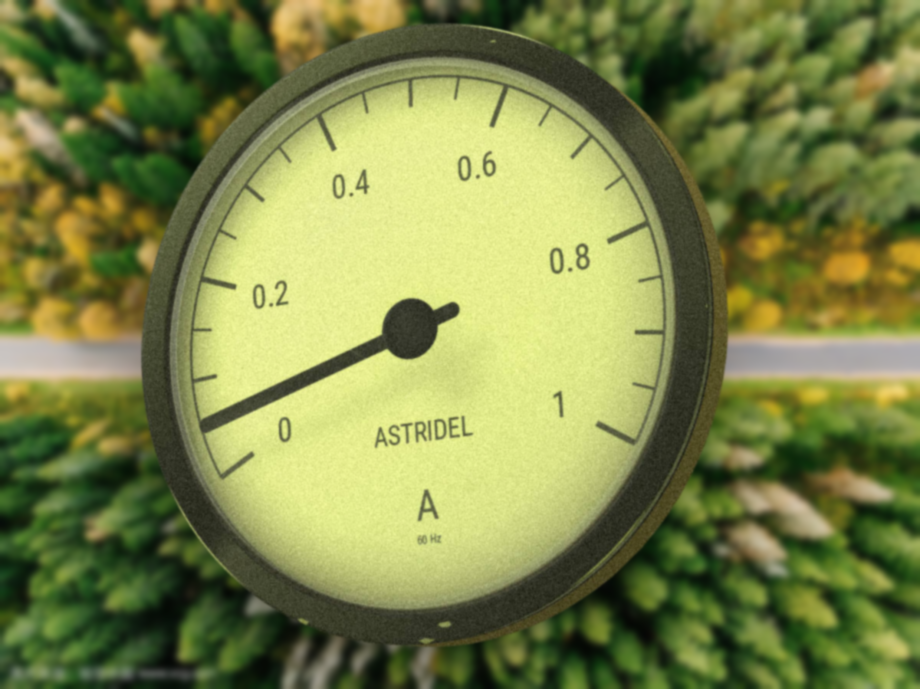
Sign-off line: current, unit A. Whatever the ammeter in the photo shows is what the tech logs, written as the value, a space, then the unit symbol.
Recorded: 0.05 A
